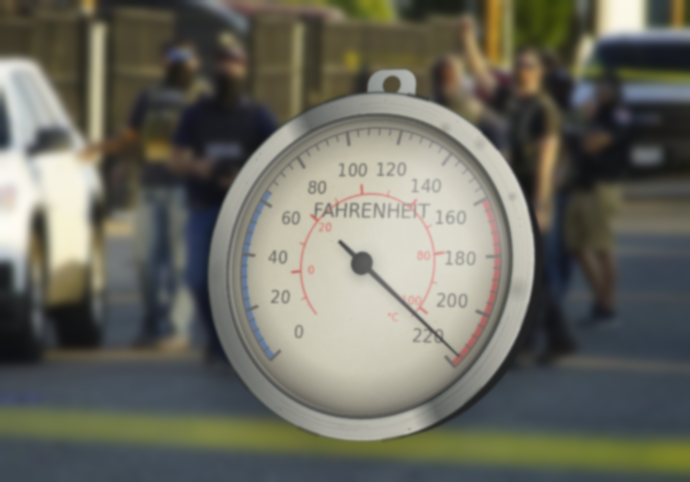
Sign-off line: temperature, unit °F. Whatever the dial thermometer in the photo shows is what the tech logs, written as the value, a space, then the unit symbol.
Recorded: 216 °F
